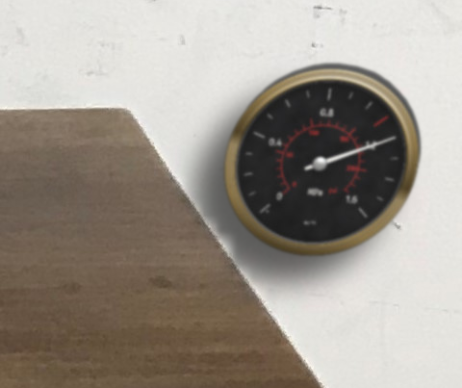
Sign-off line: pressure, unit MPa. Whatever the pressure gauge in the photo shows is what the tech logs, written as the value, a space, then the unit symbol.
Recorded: 1.2 MPa
